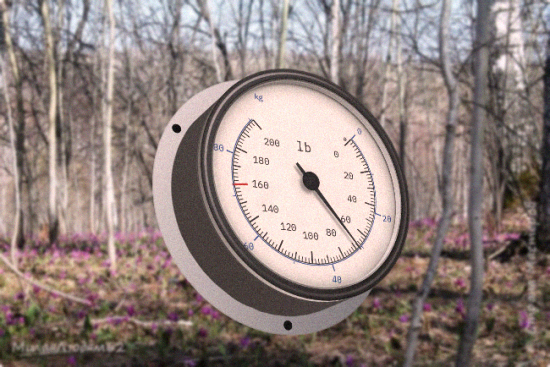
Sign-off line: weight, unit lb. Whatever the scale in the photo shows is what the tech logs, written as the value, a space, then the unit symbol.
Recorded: 70 lb
